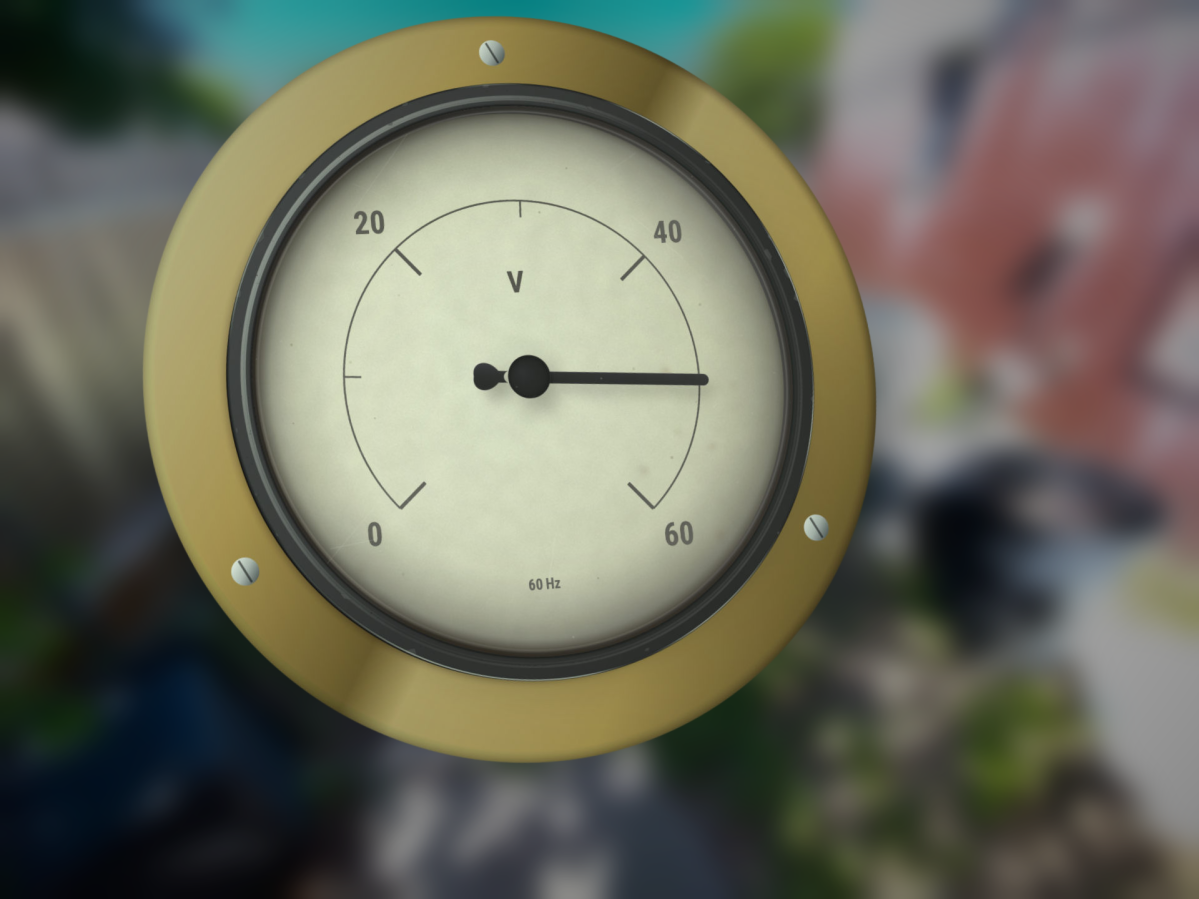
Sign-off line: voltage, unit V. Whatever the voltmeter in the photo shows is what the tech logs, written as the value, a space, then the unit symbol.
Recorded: 50 V
